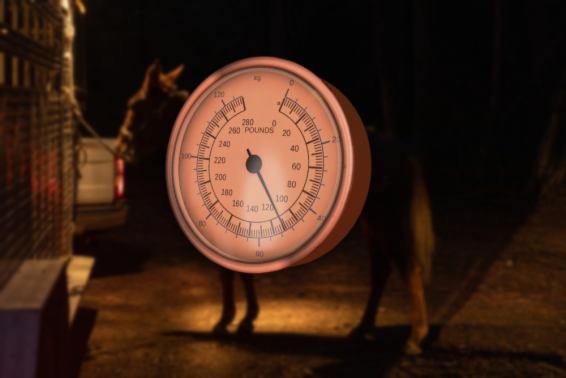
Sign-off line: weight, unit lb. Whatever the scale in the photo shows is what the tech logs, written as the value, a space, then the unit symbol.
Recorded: 110 lb
